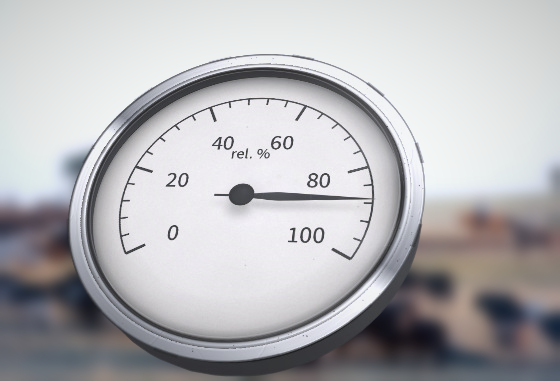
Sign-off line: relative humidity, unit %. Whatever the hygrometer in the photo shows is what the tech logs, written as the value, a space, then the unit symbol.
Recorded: 88 %
